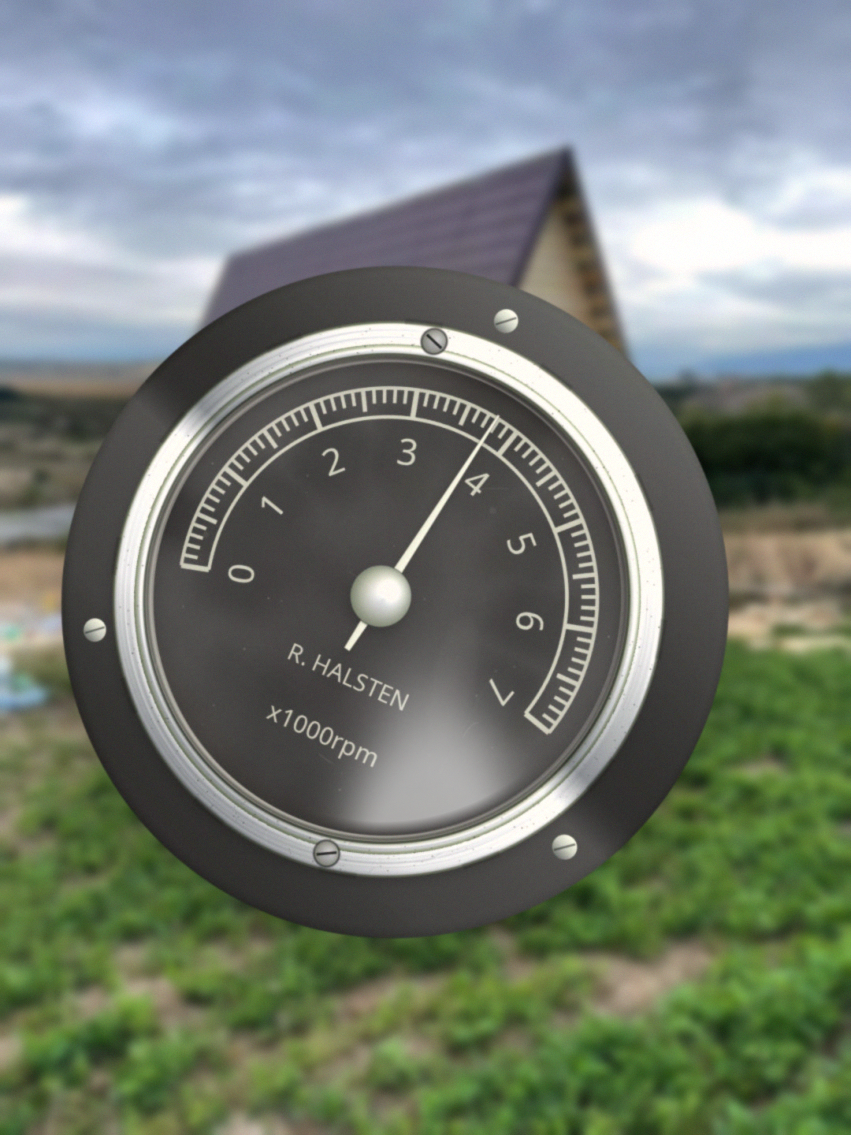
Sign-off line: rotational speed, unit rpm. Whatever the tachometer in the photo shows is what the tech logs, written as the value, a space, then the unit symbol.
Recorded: 3800 rpm
